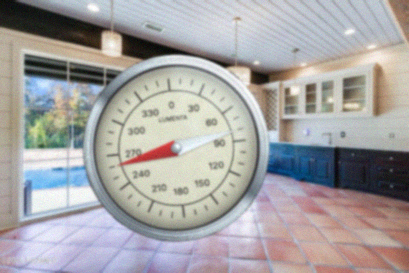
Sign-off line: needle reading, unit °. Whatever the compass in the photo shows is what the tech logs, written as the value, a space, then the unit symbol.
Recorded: 260 °
